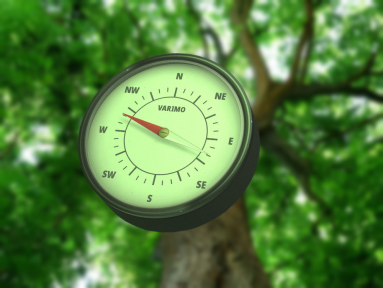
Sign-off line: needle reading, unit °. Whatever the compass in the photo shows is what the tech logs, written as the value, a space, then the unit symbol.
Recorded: 290 °
